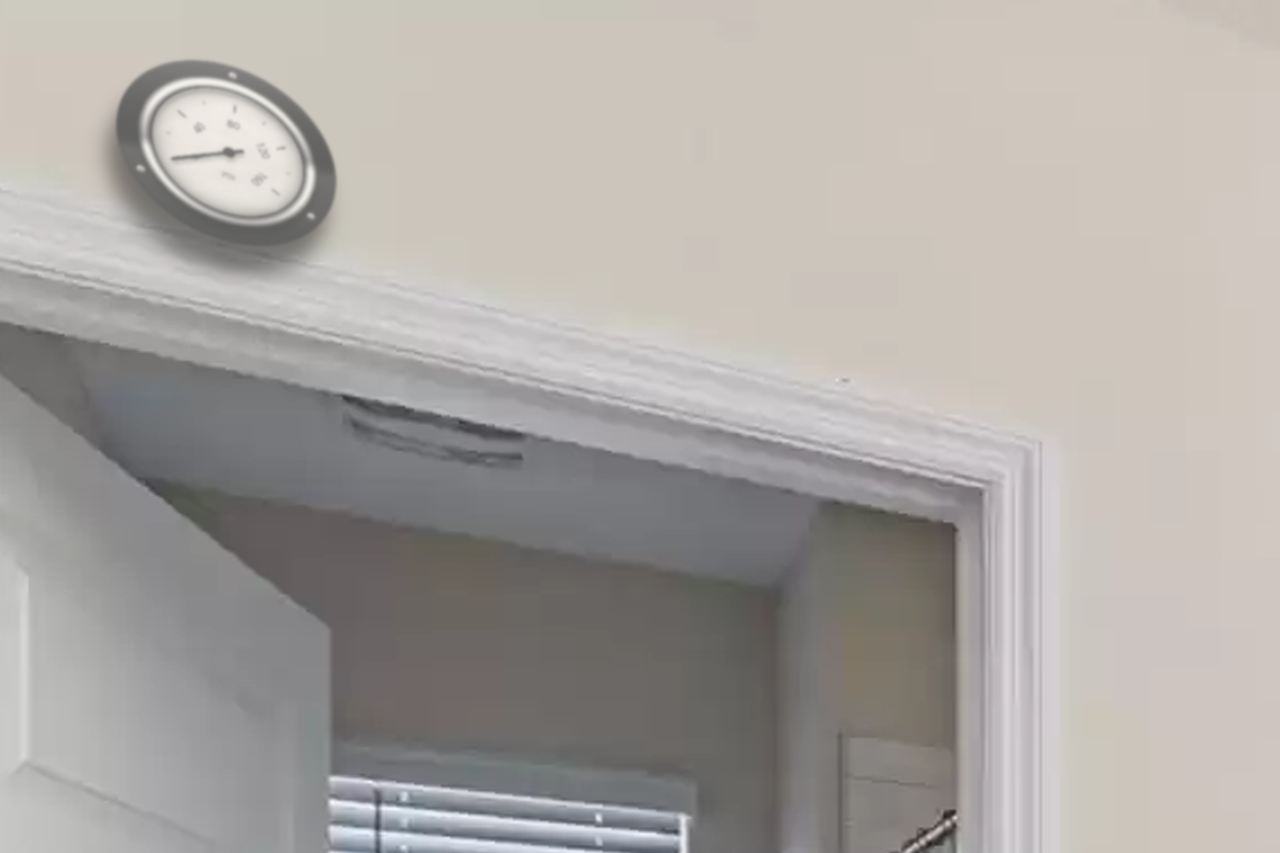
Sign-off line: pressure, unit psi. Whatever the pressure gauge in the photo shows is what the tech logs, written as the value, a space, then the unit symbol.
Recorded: 0 psi
